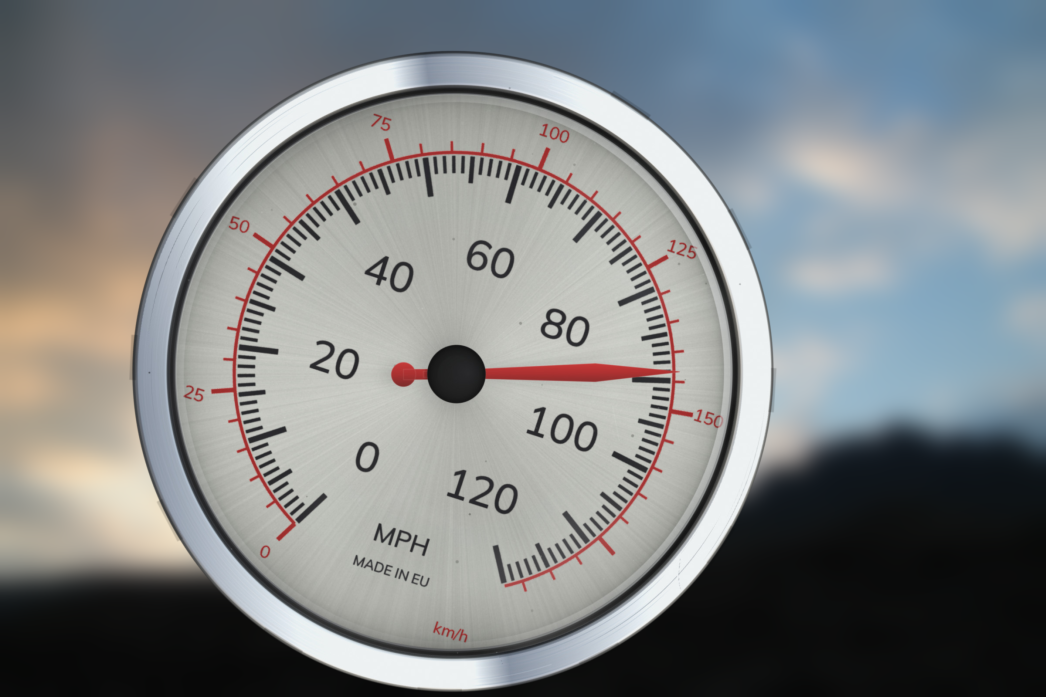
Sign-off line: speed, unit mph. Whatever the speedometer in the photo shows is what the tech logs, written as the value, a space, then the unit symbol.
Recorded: 89 mph
